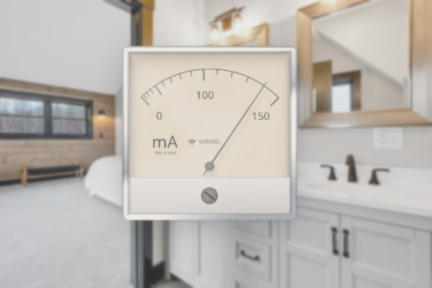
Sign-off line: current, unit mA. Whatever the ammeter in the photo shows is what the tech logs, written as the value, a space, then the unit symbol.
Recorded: 140 mA
